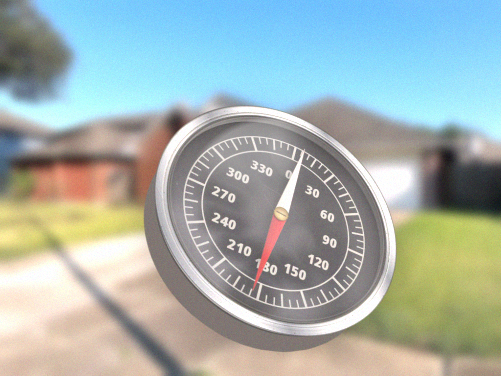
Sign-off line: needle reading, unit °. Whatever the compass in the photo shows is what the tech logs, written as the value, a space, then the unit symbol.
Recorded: 185 °
